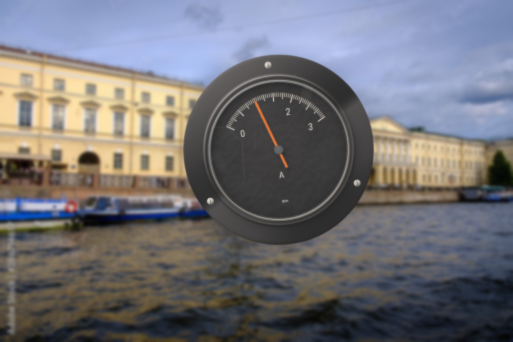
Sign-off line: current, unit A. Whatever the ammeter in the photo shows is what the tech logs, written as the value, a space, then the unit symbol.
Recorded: 1 A
